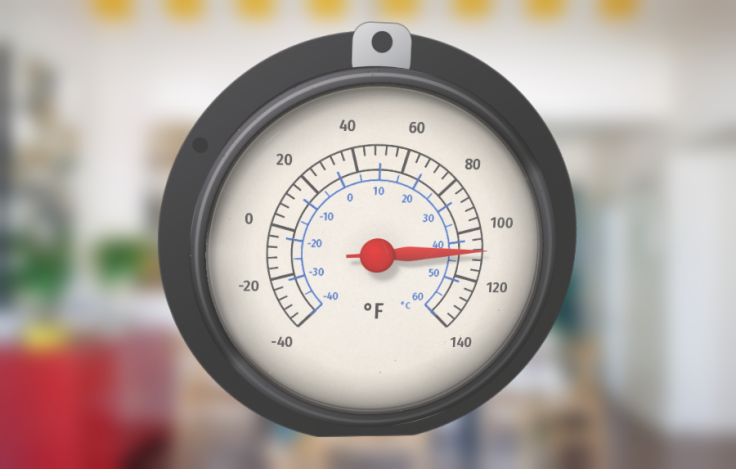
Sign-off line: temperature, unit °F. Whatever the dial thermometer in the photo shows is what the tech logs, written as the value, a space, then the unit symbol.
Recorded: 108 °F
